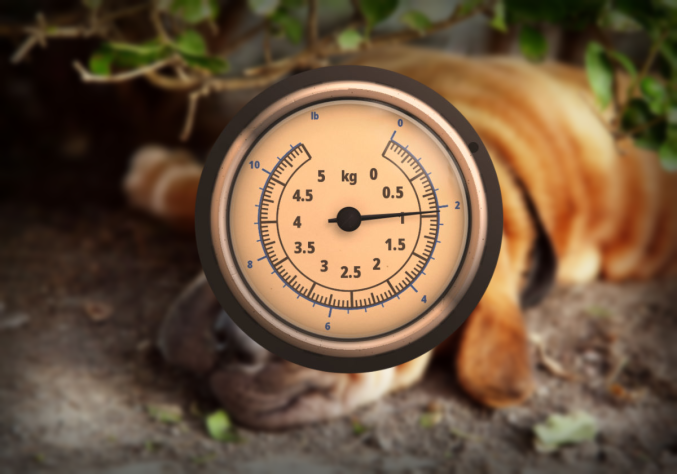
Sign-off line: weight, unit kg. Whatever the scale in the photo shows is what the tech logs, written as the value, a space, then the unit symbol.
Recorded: 0.95 kg
